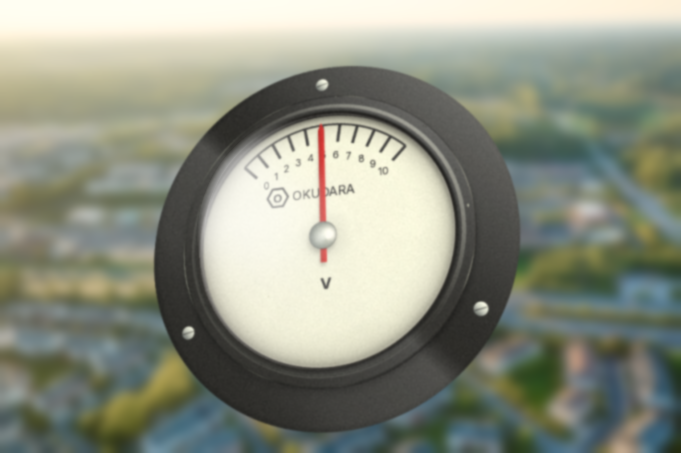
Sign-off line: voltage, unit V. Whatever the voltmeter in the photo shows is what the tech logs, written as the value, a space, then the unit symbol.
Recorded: 5 V
